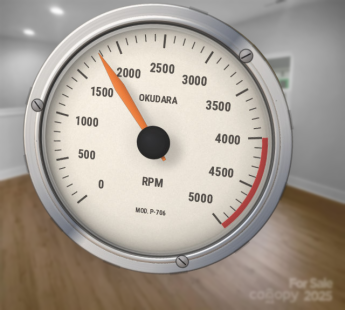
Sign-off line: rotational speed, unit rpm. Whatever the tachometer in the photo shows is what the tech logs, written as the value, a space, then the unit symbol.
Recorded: 1800 rpm
